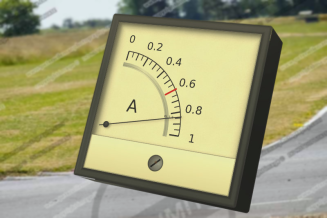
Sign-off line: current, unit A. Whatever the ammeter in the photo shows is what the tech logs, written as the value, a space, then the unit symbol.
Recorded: 0.85 A
